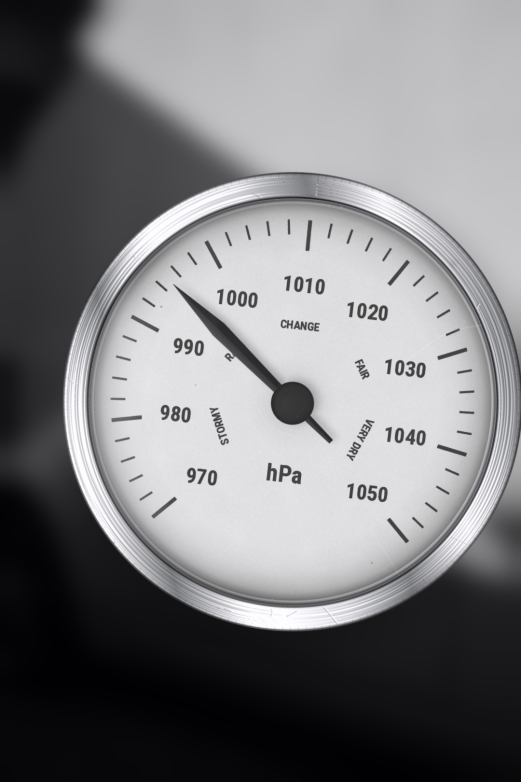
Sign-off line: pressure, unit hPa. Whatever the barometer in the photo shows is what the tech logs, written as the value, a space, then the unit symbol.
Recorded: 995 hPa
